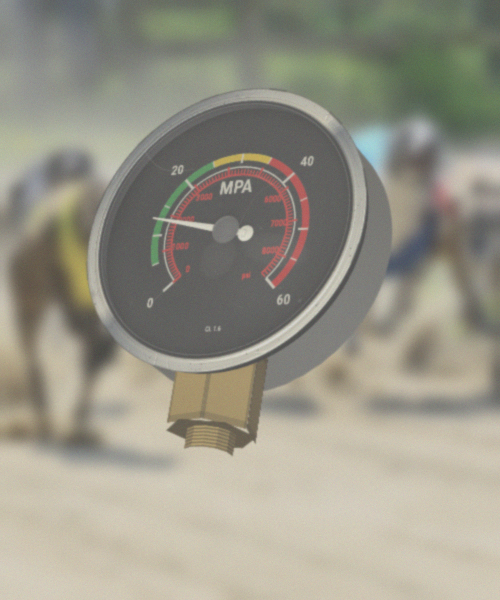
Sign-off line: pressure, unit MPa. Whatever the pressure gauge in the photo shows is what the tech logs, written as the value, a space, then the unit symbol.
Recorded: 12.5 MPa
